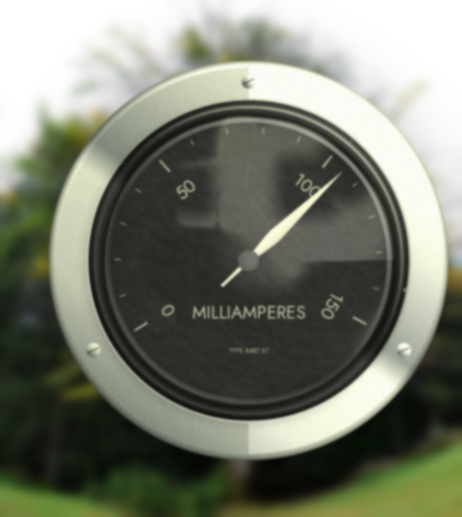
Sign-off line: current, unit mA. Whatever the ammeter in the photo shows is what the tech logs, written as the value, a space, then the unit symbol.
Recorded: 105 mA
